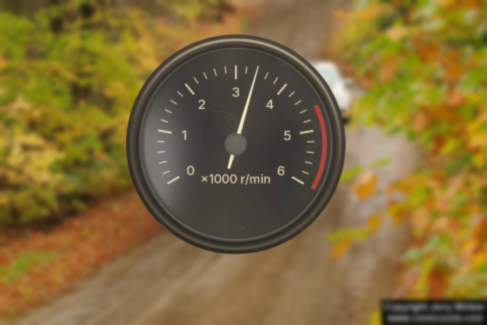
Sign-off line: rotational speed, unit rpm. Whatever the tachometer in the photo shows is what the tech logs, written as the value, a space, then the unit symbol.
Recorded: 3400 rpm
